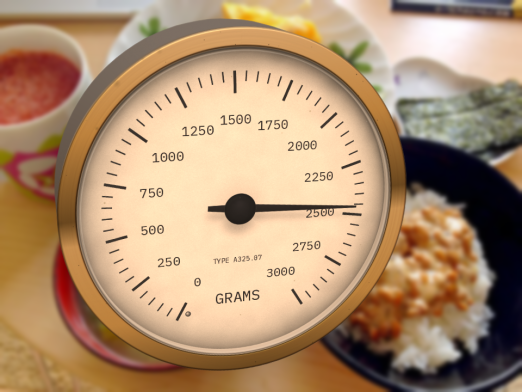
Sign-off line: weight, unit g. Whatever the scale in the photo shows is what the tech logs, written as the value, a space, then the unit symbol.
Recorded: 2450 g
